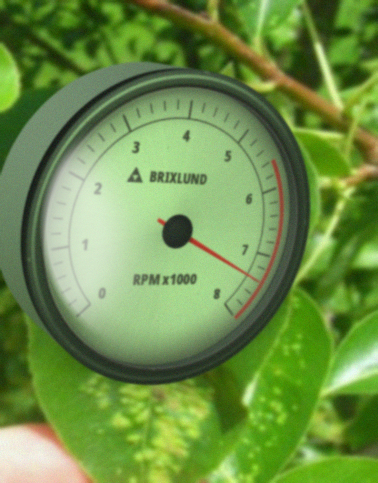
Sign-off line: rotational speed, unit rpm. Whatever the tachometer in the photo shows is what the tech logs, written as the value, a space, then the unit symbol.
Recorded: 7400 rpm
